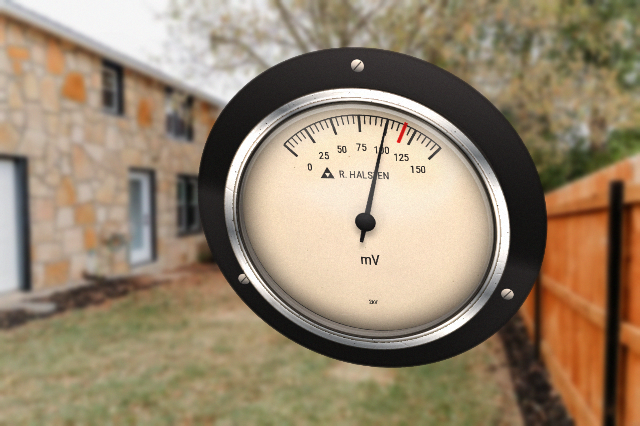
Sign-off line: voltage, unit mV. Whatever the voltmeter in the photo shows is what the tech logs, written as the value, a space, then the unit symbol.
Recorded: 100 mV
